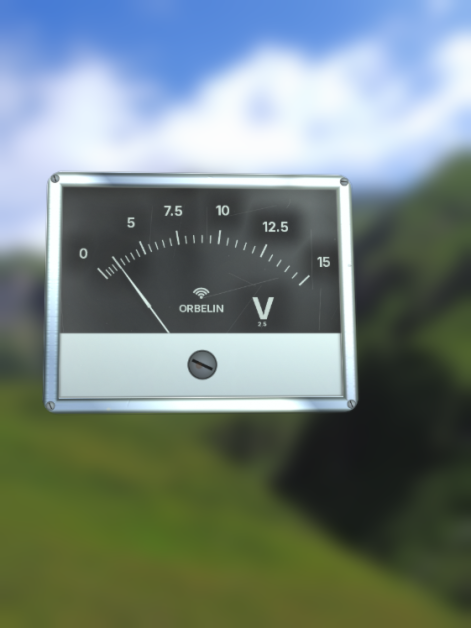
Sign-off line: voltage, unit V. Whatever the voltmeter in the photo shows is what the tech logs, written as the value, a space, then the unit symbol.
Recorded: 2.5 V
